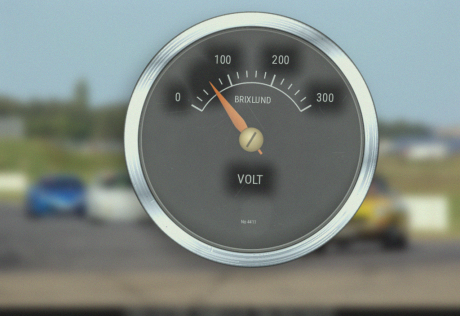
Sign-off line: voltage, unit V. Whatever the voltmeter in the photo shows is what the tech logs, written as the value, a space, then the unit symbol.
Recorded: 60 V
